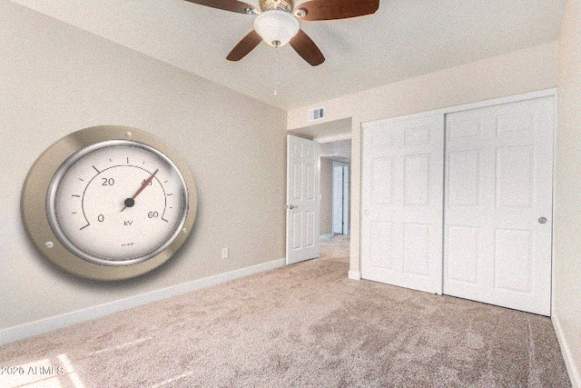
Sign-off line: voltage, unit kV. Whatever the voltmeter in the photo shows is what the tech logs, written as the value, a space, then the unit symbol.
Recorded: 40 kV
